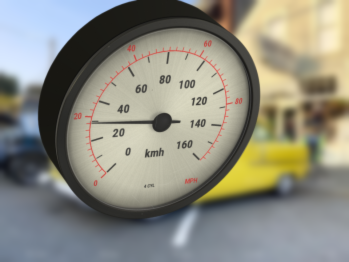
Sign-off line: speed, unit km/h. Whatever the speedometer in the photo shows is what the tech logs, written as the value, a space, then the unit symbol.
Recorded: 30 km/h
